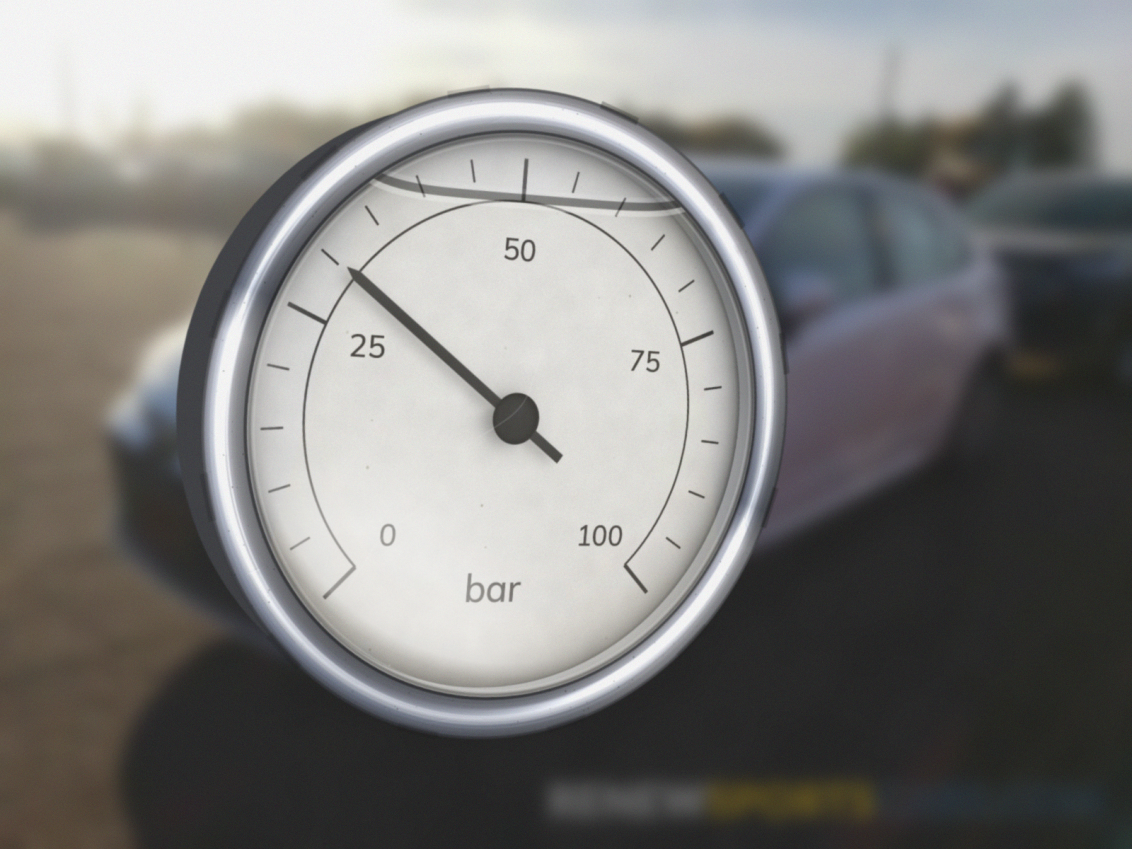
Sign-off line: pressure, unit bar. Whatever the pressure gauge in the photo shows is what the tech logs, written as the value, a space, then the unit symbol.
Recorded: 30 bar
